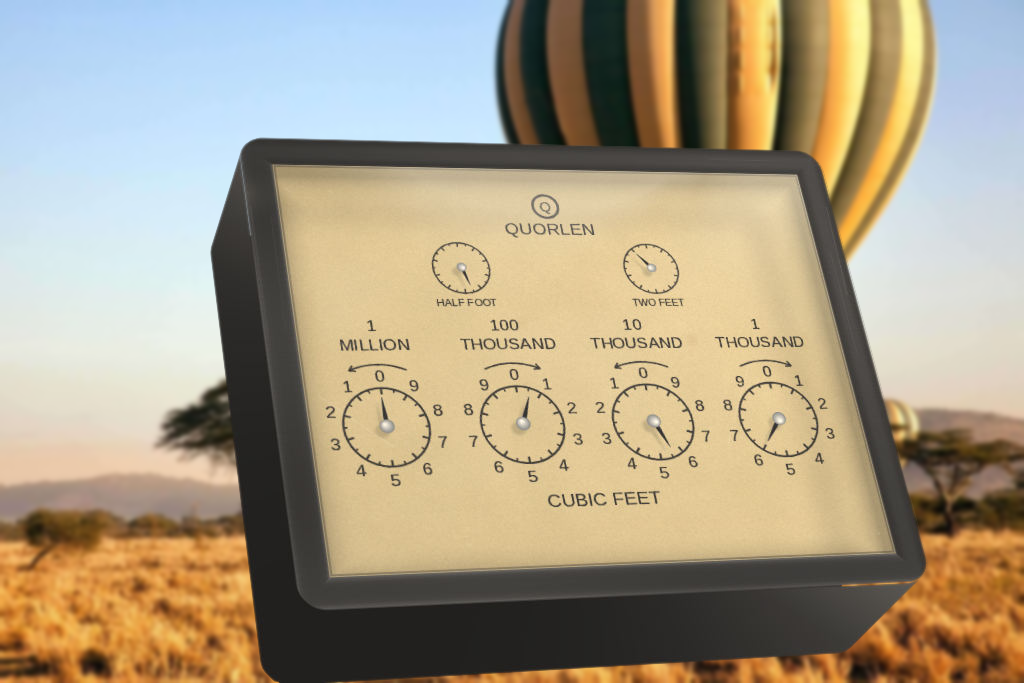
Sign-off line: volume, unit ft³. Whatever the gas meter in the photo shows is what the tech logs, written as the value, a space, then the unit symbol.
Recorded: 5600 ft³
